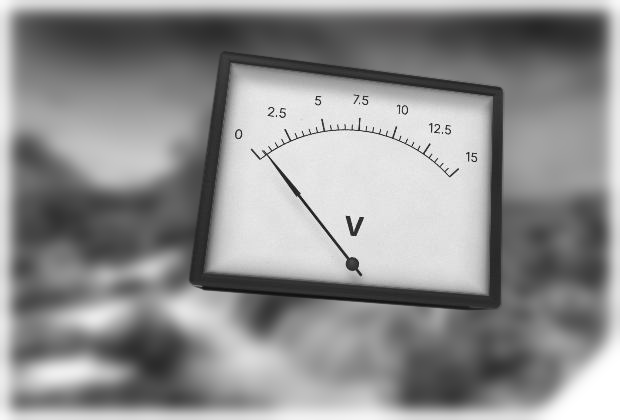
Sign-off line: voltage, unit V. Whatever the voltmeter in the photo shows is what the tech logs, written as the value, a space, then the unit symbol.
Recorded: 0.5 V
